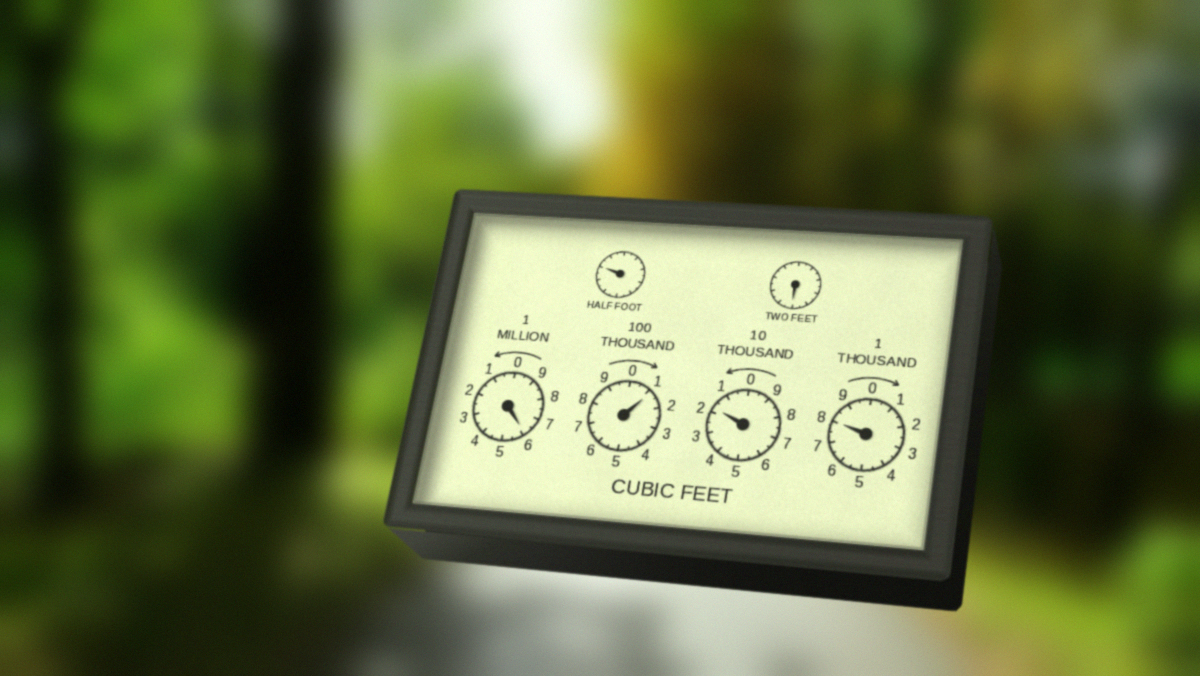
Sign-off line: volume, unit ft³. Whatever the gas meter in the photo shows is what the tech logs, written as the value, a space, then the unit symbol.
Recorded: 611800 ft³
